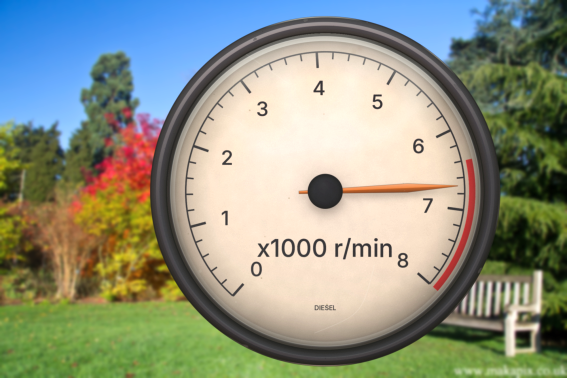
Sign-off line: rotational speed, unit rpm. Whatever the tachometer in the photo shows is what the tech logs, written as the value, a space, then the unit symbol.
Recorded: 6700 rpm
